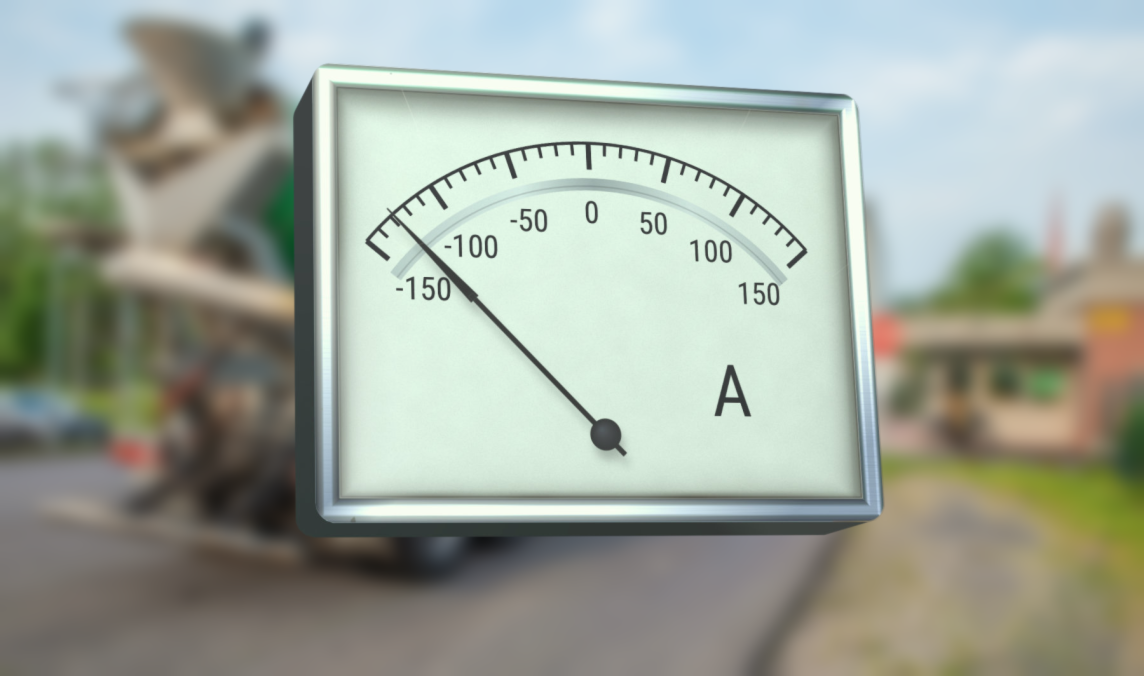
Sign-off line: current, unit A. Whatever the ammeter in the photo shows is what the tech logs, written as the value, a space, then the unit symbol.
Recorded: -130 A
